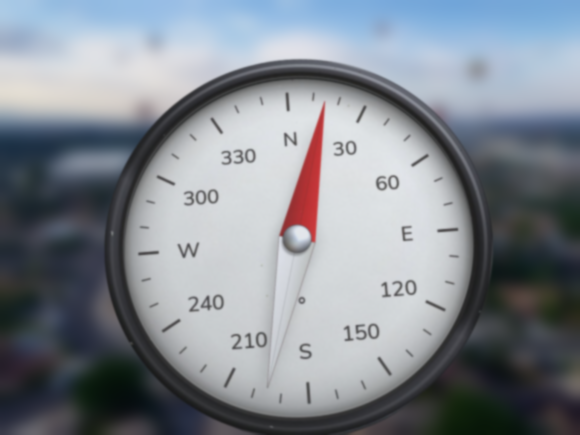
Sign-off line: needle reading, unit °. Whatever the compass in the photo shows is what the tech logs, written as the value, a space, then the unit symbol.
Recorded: 15 °
